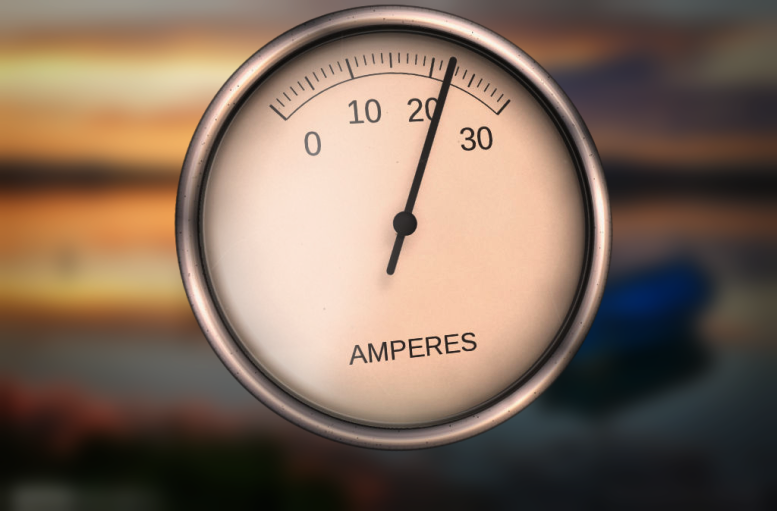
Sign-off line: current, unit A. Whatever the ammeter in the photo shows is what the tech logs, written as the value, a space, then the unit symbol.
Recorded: 22 A
